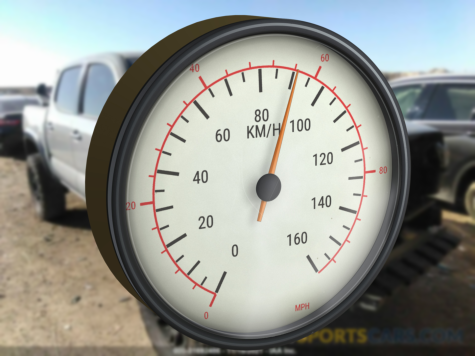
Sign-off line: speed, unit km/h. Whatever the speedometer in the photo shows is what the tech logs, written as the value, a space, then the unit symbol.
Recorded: 90 km/h
